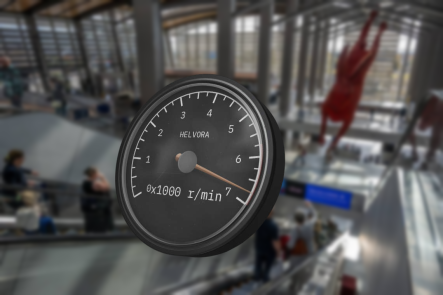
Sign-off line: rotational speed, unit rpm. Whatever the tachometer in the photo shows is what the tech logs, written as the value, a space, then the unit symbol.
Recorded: 6750 rpm
